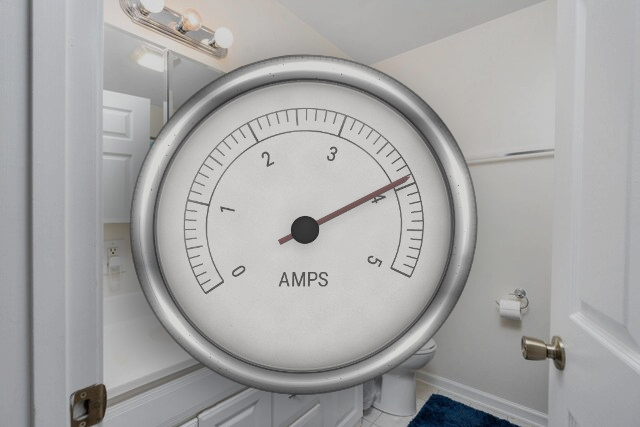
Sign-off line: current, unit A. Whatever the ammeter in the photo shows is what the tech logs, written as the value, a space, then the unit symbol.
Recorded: 3.9 A
